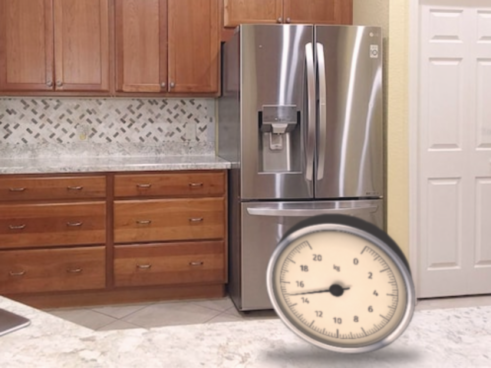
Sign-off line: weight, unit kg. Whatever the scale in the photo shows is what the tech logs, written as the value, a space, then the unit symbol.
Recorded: 15 kg
